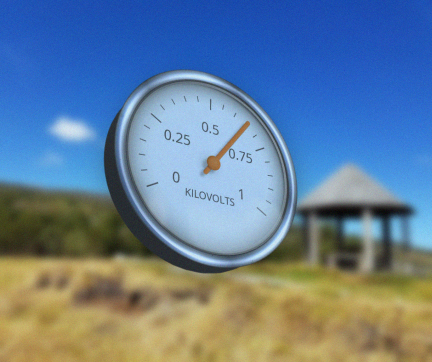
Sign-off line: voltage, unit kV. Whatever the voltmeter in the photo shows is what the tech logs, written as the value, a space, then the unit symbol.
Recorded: 0.65 kV
